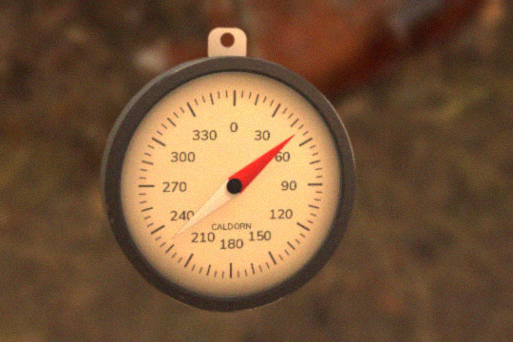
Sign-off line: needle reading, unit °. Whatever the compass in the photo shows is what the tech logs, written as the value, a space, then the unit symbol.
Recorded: 50 °
